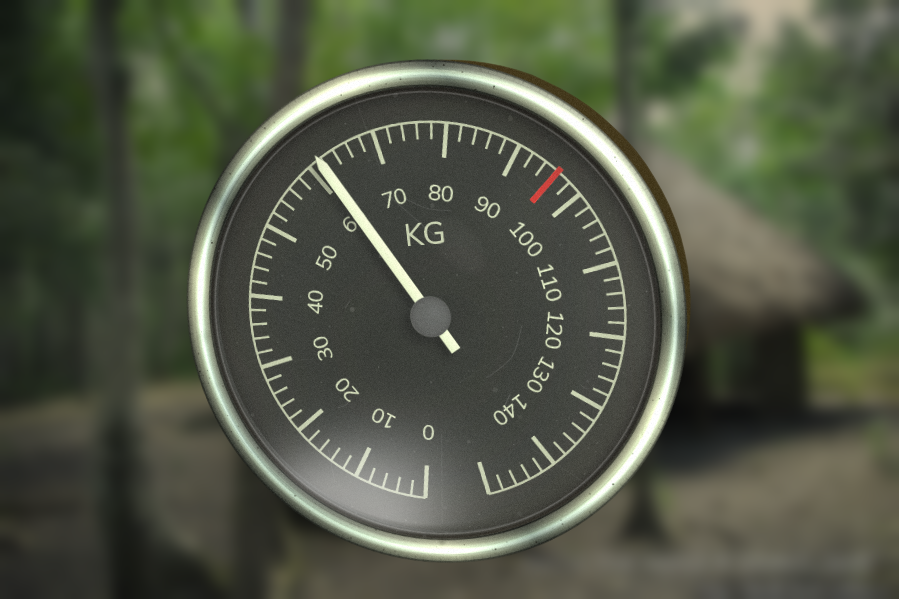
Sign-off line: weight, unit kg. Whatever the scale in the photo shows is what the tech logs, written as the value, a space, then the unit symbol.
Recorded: 62 kg
